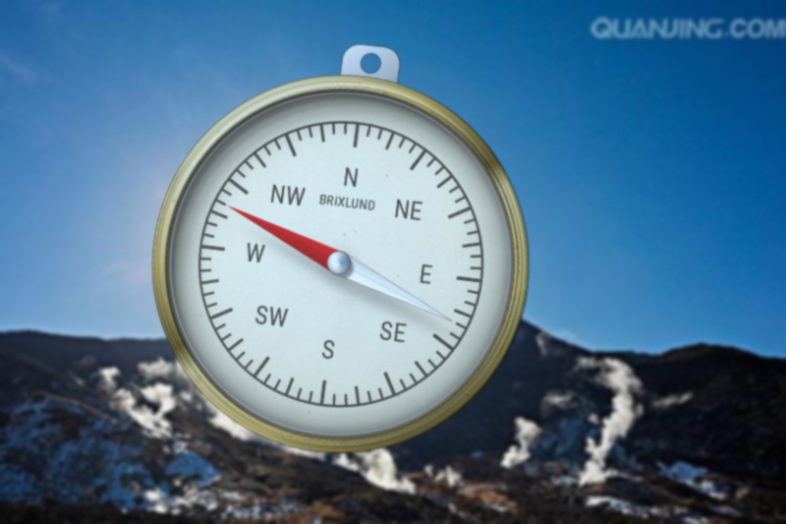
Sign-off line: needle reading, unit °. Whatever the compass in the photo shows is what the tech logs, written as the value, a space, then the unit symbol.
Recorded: 290 °
